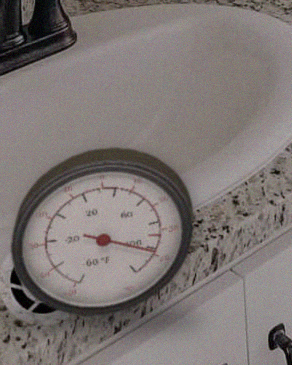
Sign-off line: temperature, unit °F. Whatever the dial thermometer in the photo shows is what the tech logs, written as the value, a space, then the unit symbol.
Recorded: 100 °F
